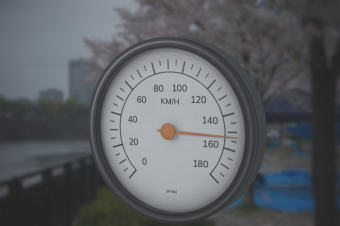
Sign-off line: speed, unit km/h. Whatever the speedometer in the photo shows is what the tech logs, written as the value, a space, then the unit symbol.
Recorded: 152.5 km/h
